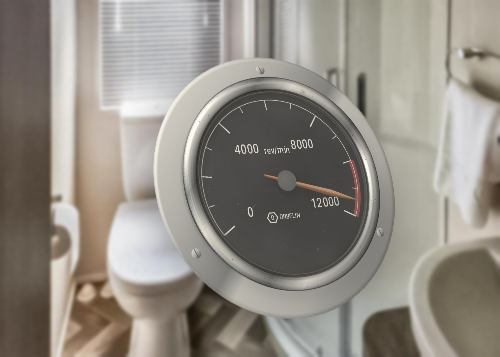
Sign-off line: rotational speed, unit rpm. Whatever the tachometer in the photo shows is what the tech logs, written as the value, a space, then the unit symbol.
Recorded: 11500 rpm
